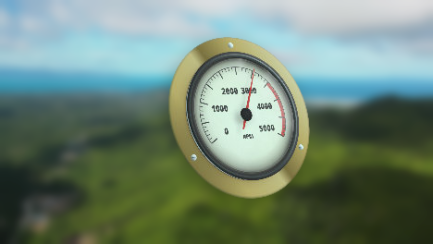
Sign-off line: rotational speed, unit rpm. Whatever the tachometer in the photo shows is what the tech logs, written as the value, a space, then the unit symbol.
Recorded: 3000 rpm
